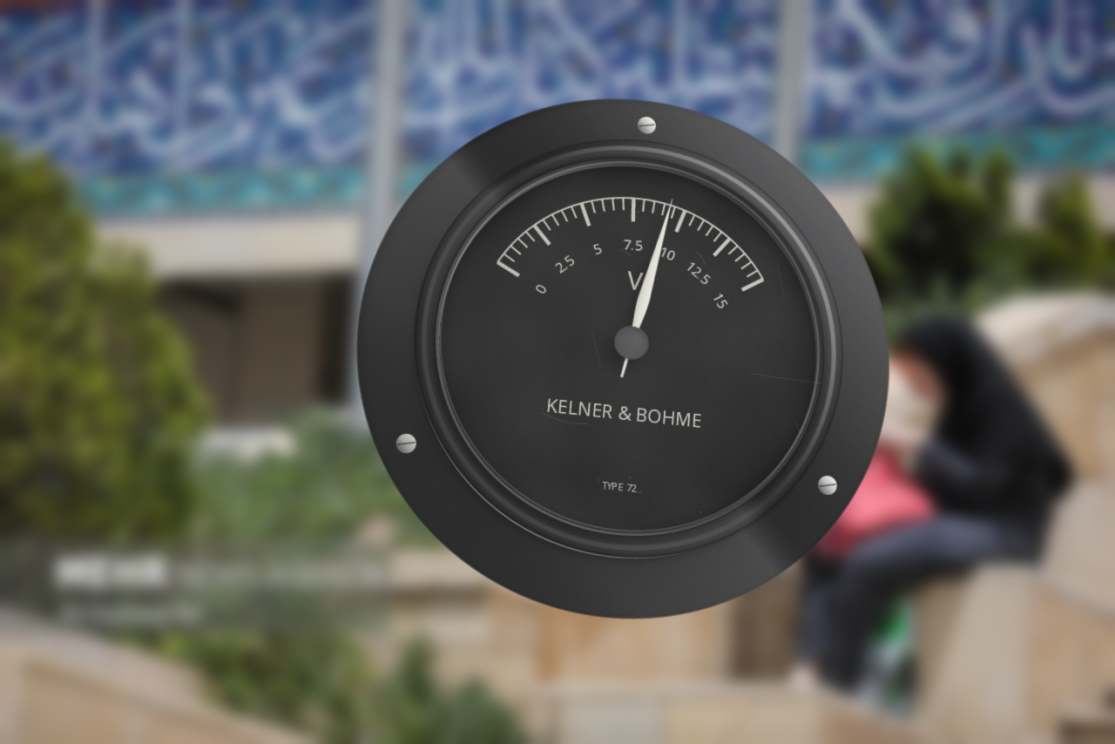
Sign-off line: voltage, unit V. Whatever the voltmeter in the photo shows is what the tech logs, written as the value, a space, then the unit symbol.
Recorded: 9.25 V
